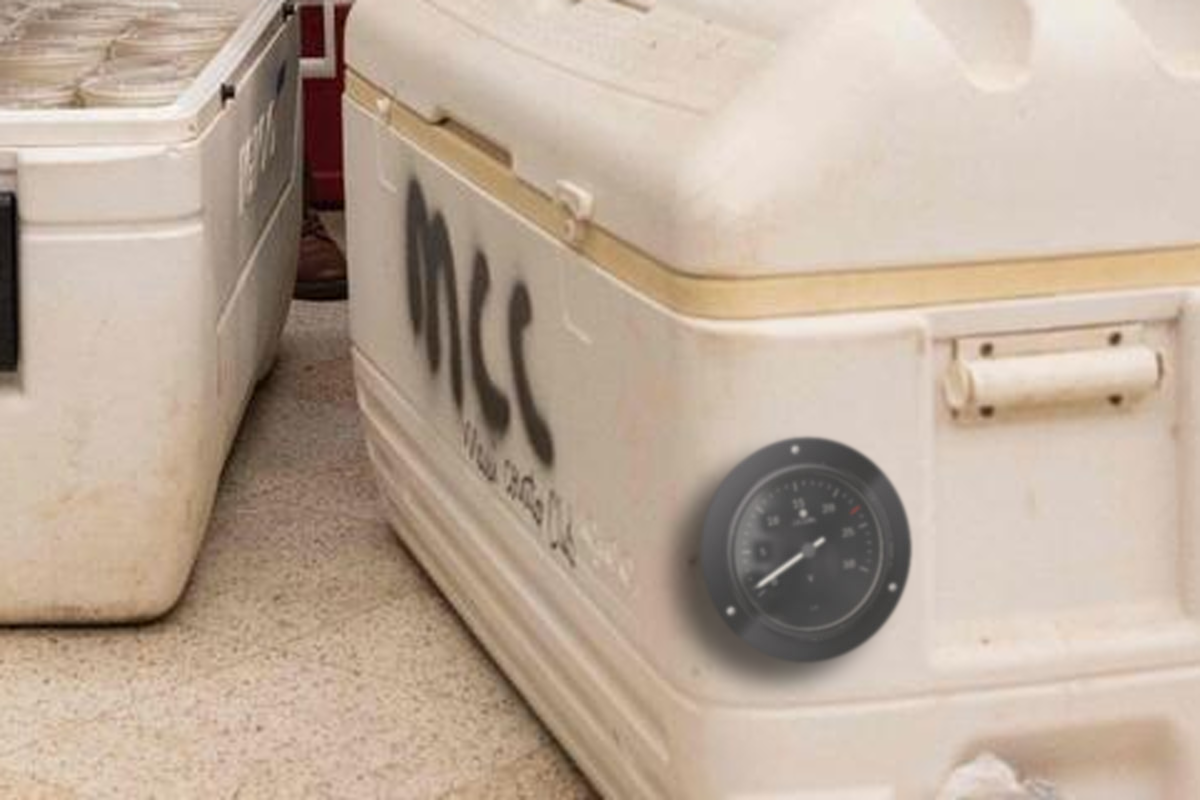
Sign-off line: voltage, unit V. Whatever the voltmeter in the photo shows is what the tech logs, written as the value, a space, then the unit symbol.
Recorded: 1 V
